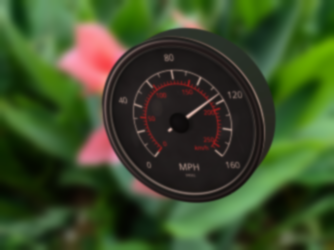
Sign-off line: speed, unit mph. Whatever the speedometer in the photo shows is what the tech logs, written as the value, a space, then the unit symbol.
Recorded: 115 mph
